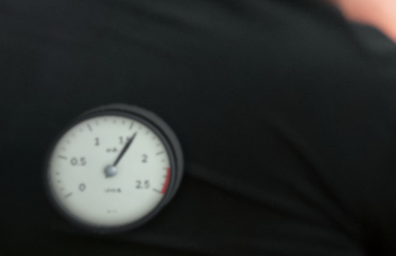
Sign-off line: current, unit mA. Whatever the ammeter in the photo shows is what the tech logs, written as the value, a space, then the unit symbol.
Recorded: 1.6 mA
